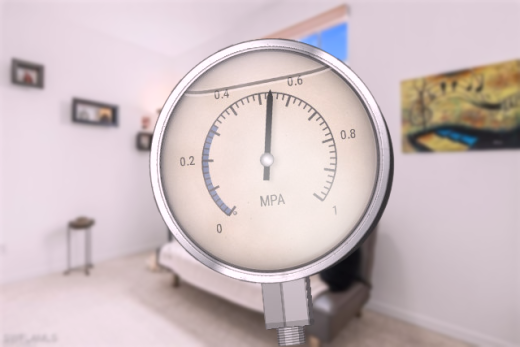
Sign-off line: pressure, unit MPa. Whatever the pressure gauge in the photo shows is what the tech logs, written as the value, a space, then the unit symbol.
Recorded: 0.54 MPa
